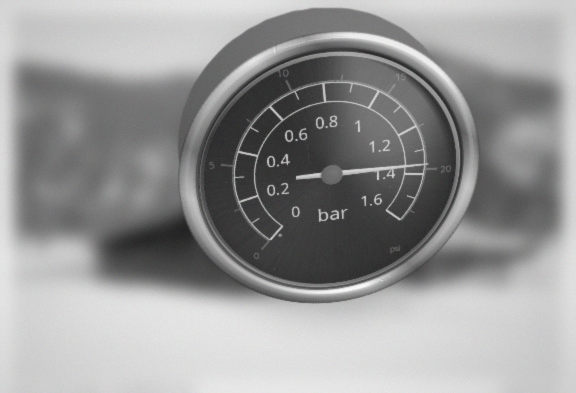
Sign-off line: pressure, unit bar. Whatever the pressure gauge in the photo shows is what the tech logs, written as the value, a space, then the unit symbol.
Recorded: 1.35 bar
